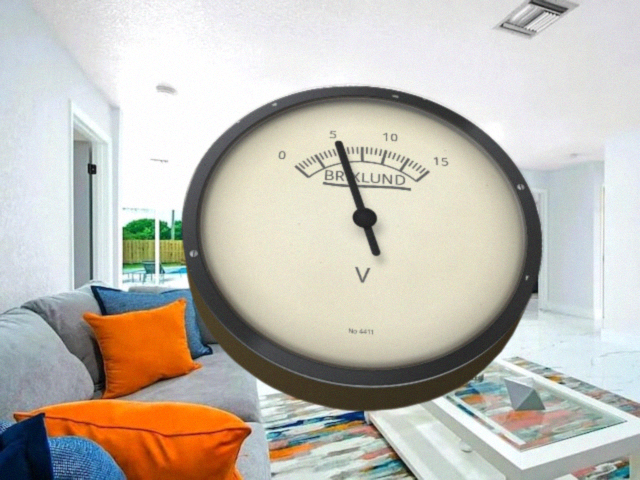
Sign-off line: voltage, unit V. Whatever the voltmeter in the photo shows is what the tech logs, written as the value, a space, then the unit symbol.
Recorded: 5 V
